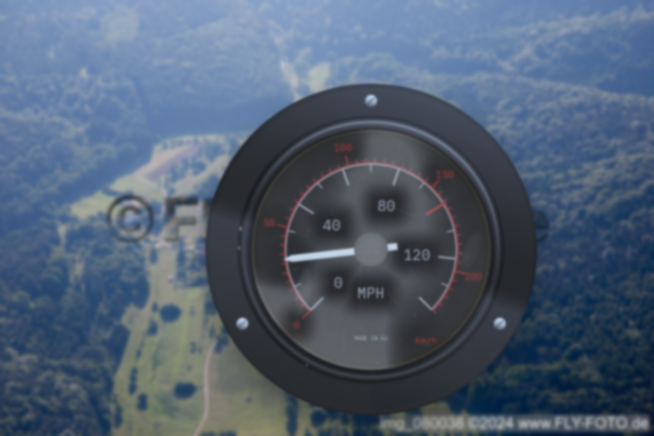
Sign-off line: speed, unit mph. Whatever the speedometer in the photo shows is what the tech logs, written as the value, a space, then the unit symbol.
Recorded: 20 mph
